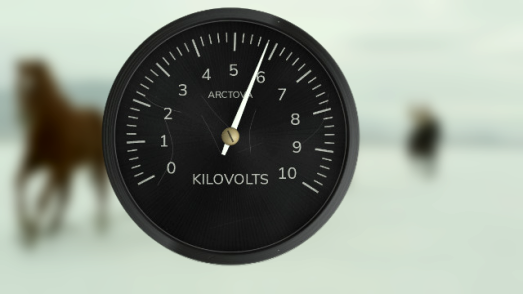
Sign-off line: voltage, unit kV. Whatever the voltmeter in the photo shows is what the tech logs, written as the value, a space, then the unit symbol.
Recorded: 5.8 kV
